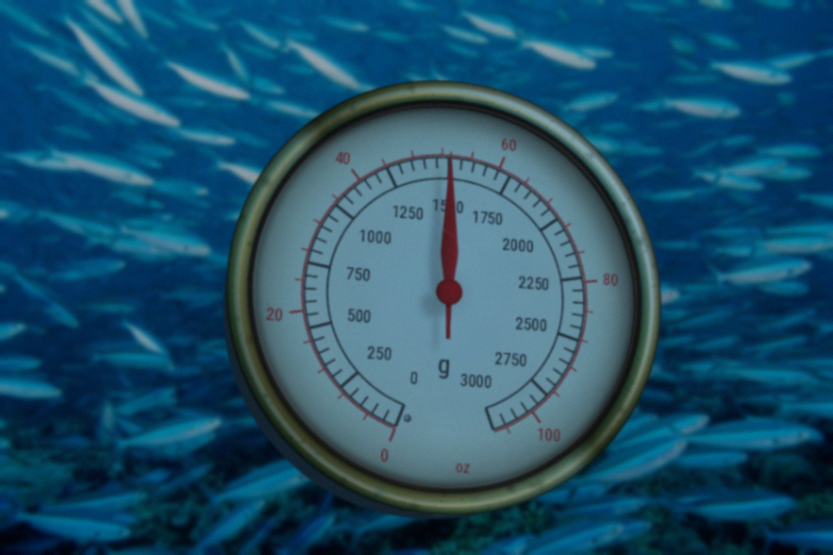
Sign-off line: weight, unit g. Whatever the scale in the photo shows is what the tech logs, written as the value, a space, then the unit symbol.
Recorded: 1500 g
